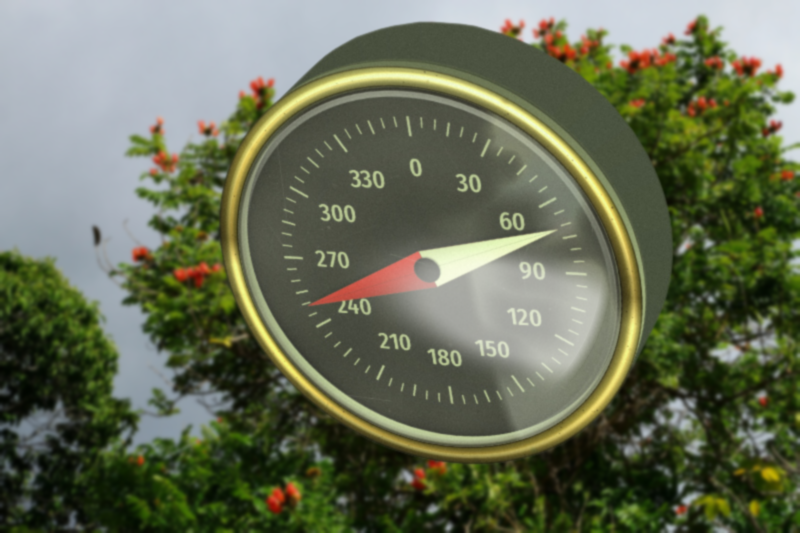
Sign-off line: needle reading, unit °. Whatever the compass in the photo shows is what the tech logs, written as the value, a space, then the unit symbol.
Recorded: 250 °
